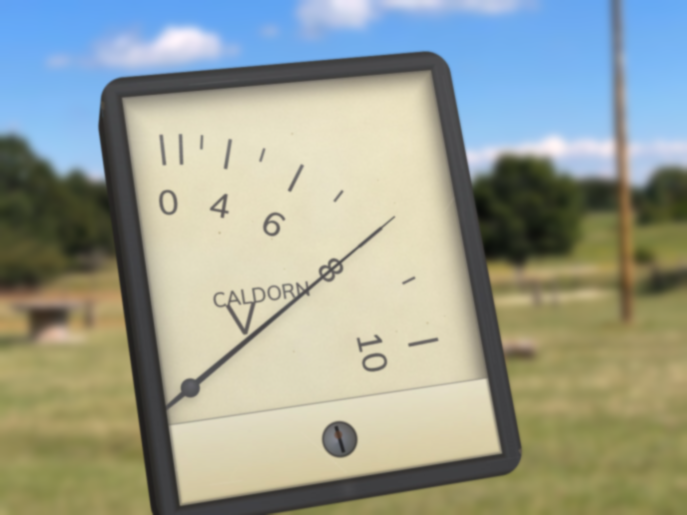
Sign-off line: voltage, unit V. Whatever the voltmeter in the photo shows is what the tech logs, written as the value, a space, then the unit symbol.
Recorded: 8 V
